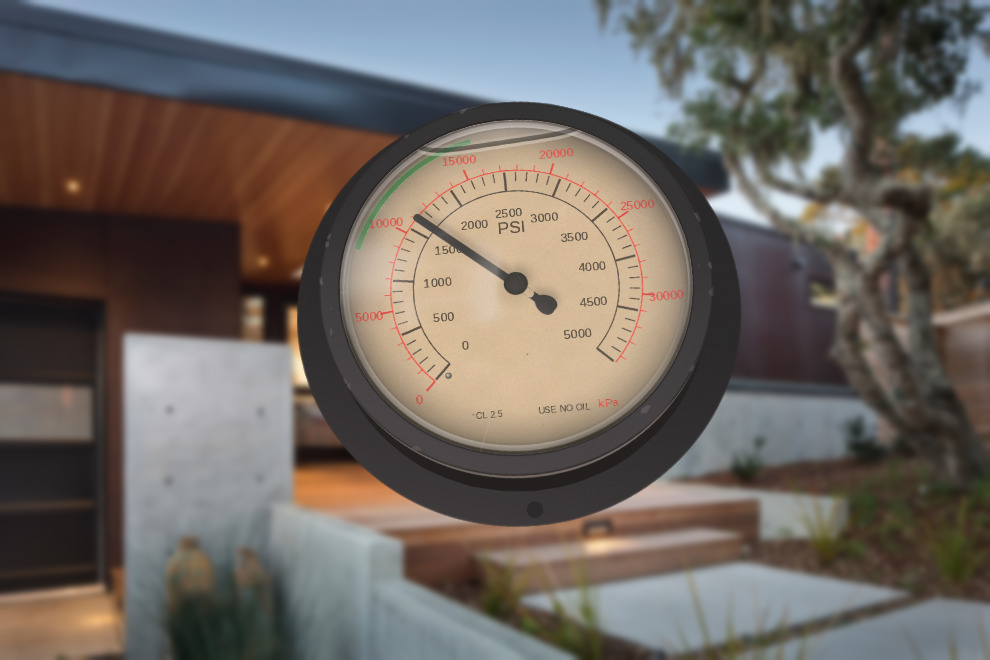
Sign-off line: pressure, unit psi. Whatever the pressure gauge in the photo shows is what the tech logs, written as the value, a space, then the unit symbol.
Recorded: 1600 psi
